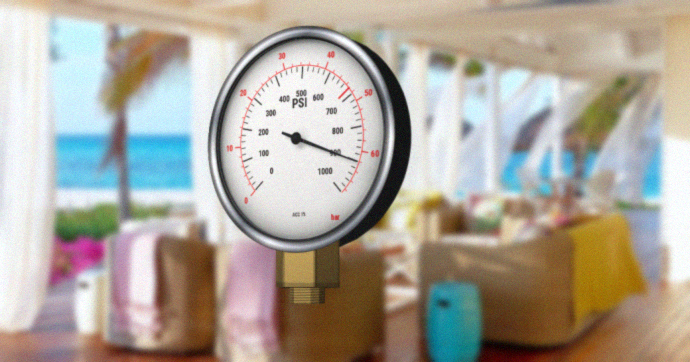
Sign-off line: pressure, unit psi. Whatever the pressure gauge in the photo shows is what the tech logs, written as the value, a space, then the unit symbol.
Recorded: 900 psi
